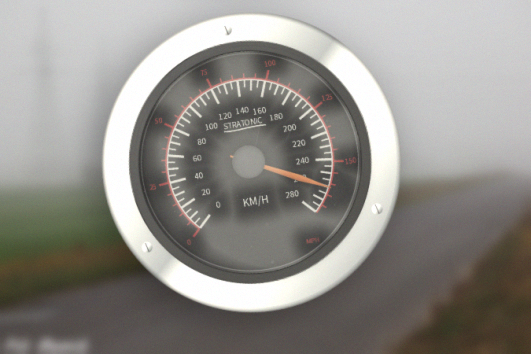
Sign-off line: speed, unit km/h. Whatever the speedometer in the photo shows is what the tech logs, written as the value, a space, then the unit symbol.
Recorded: 260 km/h
